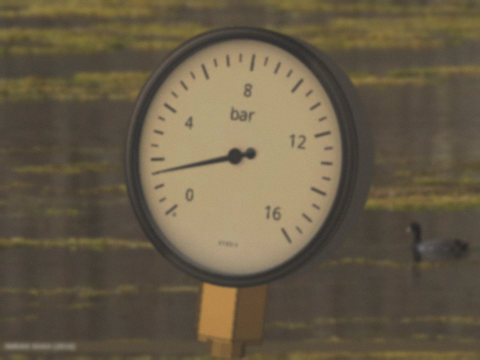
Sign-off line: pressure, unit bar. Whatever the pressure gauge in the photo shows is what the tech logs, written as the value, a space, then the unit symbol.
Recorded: 1.5 bar
